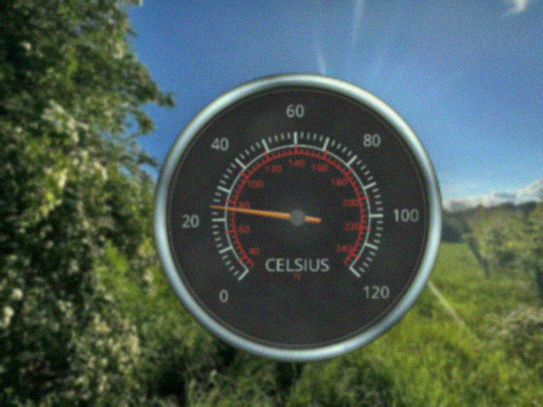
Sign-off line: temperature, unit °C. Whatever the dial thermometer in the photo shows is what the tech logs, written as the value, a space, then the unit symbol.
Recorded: 24 °C
